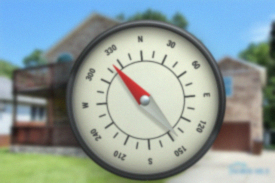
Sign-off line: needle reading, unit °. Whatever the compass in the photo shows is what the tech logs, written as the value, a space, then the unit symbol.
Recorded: 322.5 °
